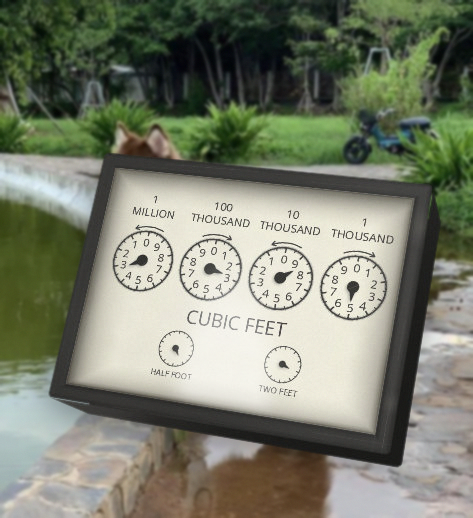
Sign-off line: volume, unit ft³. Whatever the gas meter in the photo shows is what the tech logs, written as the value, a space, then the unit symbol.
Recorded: 328500 ft³
